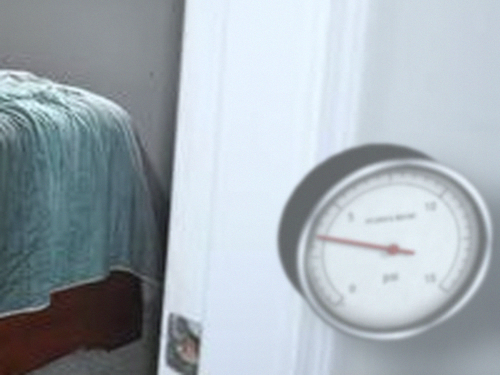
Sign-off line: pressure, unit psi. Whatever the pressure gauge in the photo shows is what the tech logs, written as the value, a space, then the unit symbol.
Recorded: 3.5 psi
